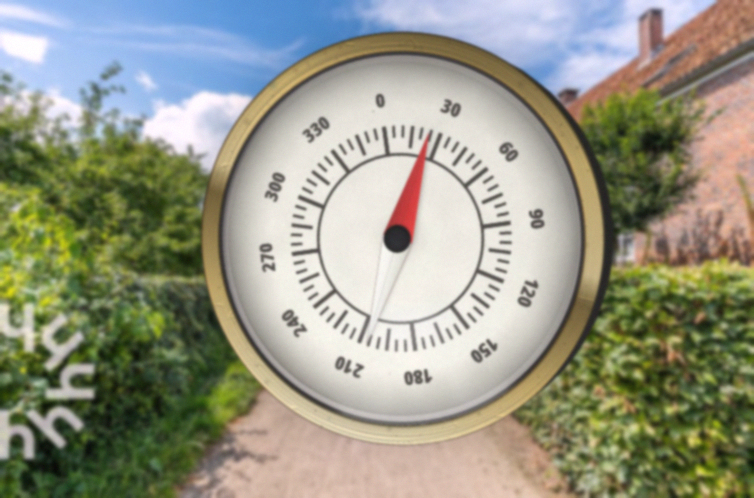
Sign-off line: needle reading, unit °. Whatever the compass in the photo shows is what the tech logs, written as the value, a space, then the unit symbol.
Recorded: 25 °
